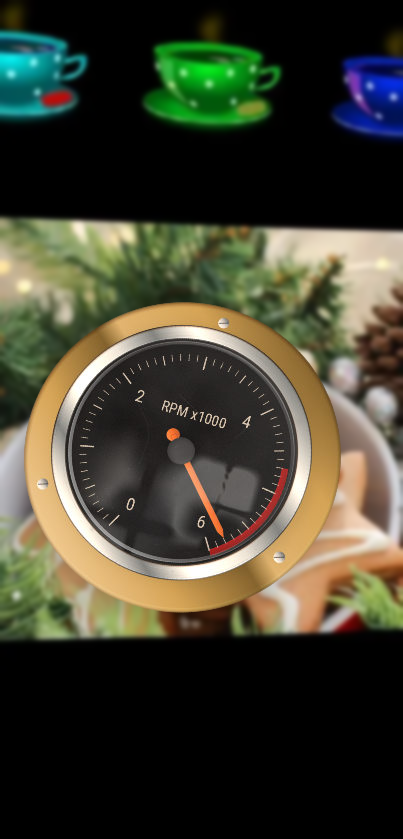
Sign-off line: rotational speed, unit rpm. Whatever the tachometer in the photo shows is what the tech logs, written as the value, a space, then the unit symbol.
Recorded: 5800 rpm
